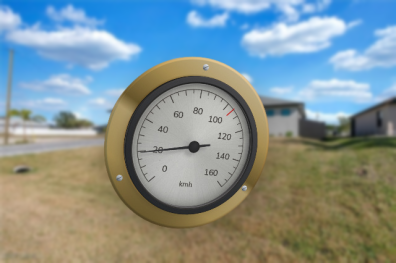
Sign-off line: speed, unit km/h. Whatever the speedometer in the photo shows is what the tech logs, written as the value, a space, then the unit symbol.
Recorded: 20 km/h
